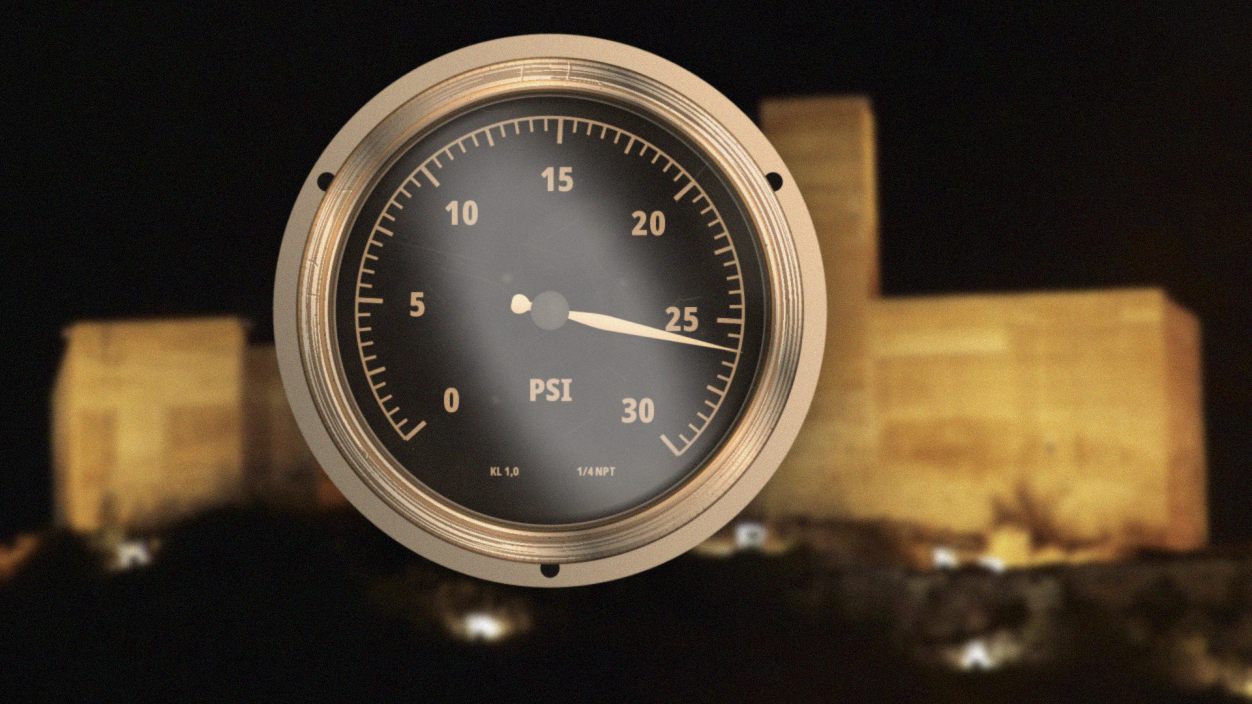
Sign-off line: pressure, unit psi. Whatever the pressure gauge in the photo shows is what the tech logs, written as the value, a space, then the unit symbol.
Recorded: 26 psi
